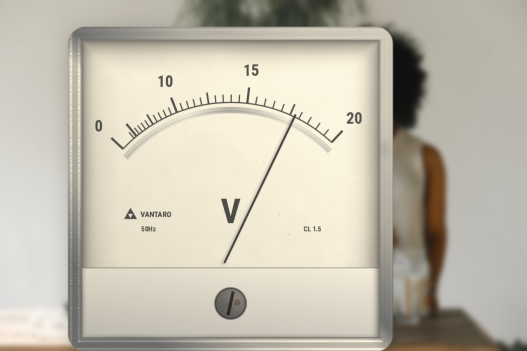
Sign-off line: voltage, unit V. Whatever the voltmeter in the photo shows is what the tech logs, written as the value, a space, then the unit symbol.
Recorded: 17.75 V
